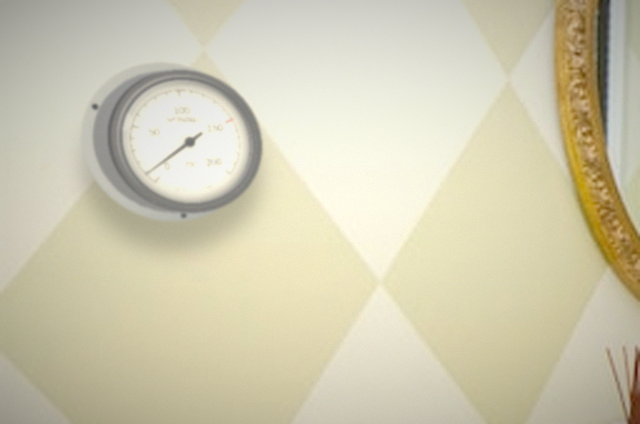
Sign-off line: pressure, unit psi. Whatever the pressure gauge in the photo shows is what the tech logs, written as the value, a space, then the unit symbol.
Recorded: 10 psi
